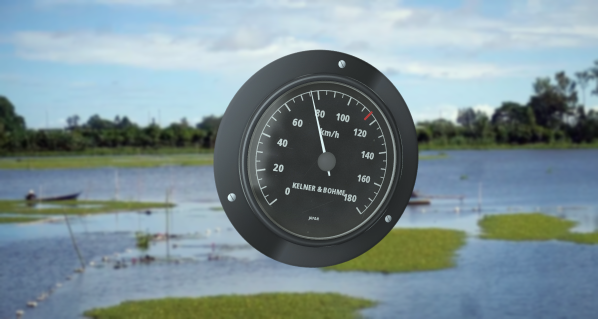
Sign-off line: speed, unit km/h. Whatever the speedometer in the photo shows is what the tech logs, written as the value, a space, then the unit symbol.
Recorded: 75 km/h
